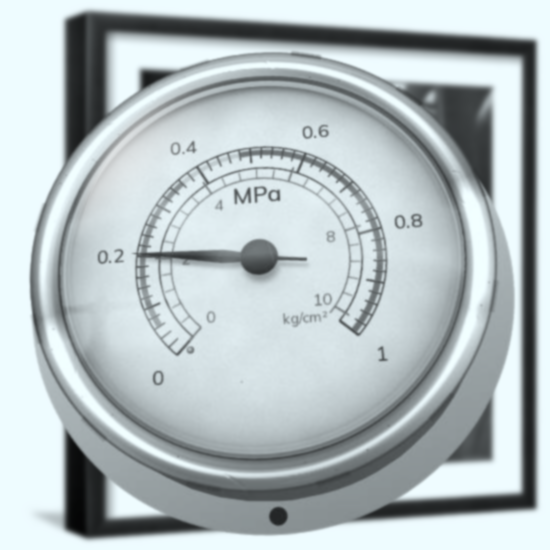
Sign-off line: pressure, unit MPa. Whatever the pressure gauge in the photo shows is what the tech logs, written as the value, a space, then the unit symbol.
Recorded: 0.2 MPa
